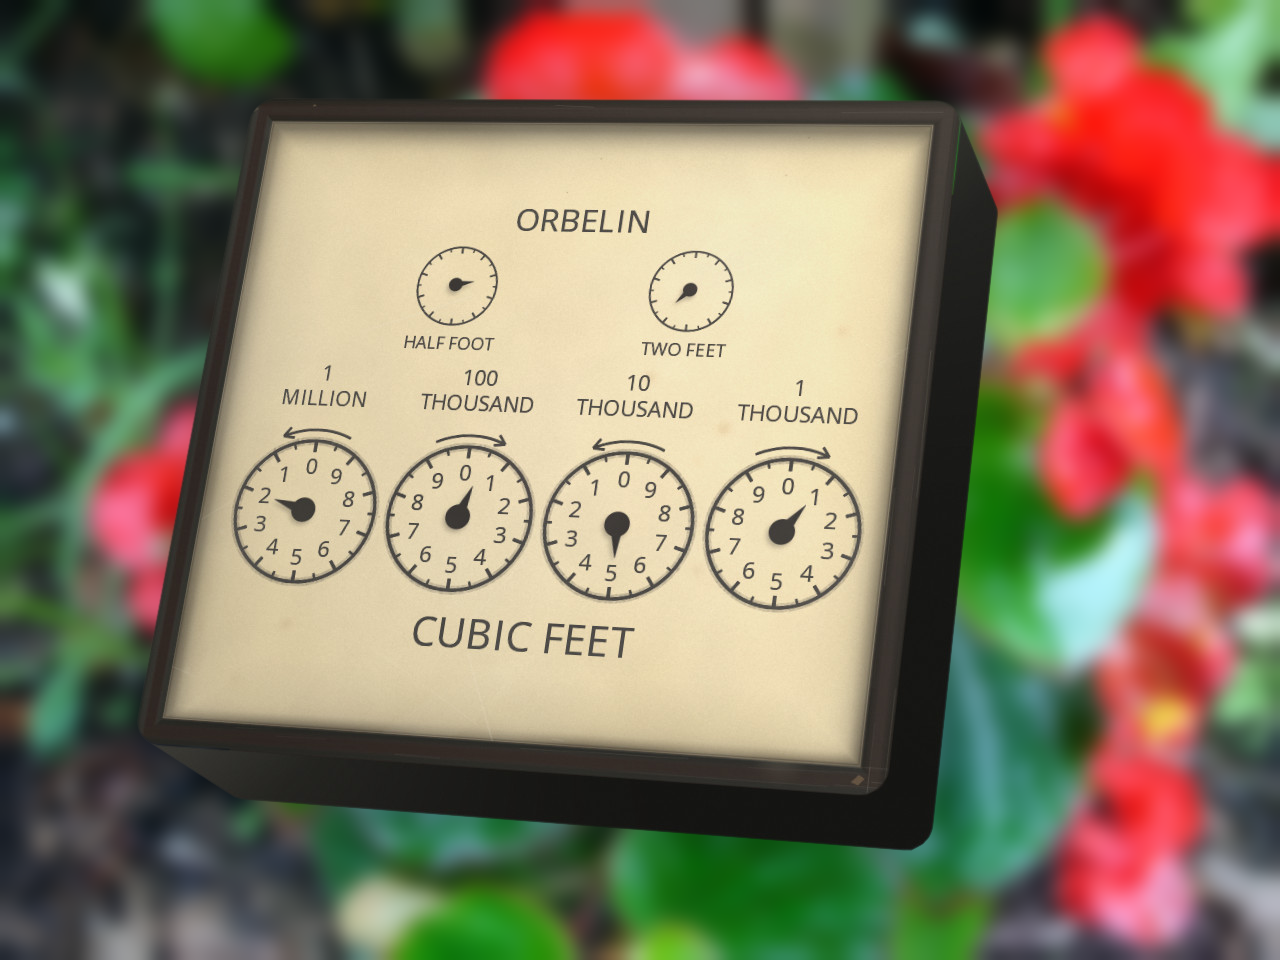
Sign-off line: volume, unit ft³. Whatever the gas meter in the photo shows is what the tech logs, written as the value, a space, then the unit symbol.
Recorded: 205100 ft³
